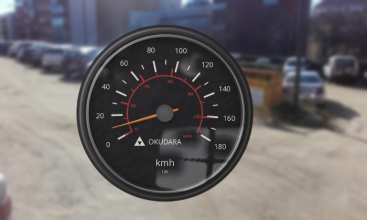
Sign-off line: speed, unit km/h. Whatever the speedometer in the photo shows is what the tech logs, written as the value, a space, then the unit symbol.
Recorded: 10 km/h
